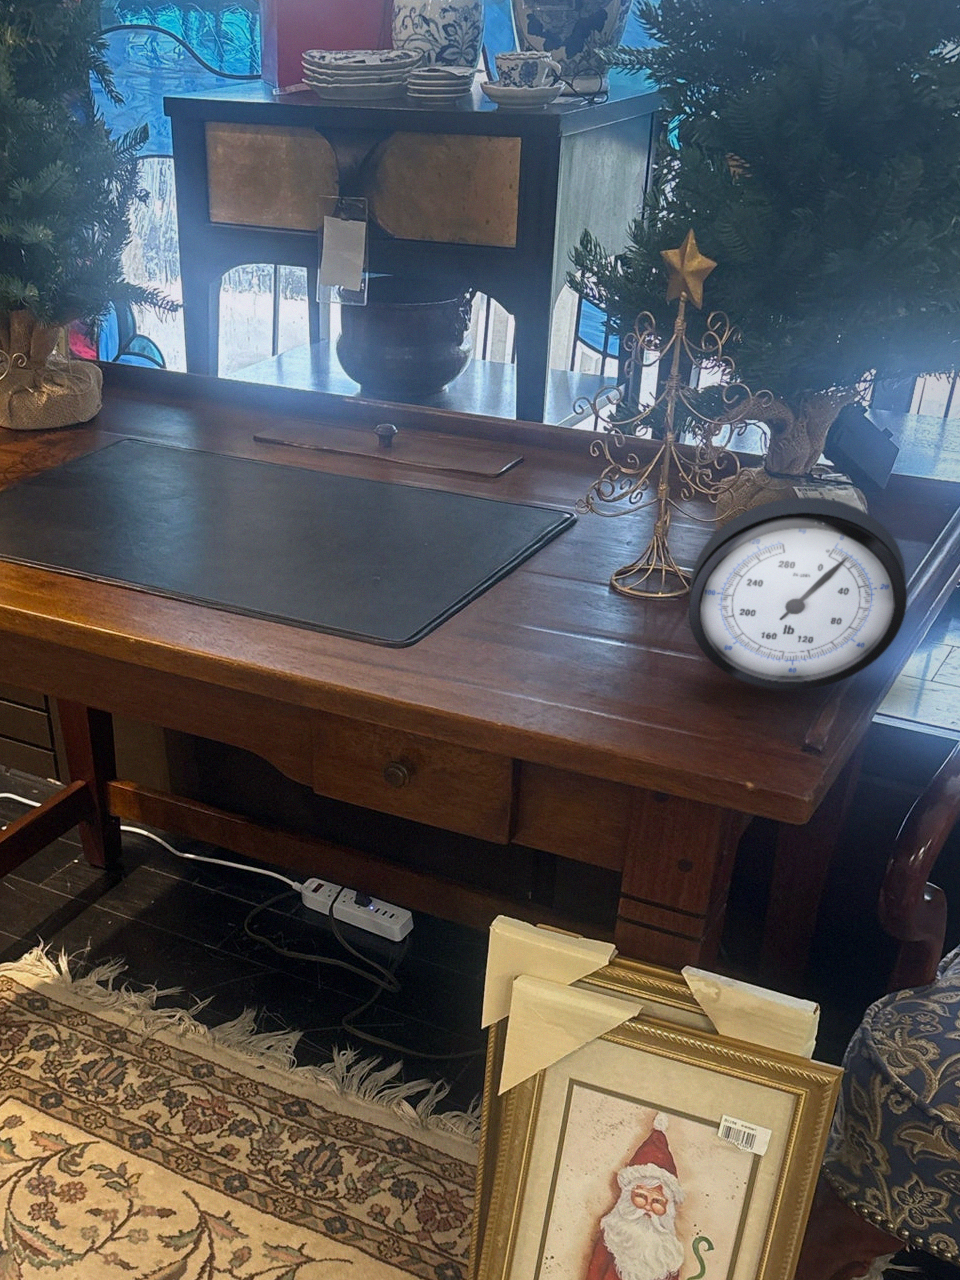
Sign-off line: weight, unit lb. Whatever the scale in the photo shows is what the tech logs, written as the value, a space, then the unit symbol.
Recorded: 10 lb
